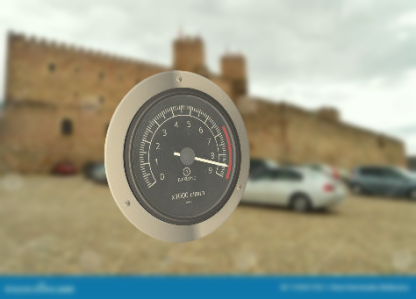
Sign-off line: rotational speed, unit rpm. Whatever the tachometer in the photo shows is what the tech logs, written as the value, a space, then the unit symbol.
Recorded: 8500 rpm
